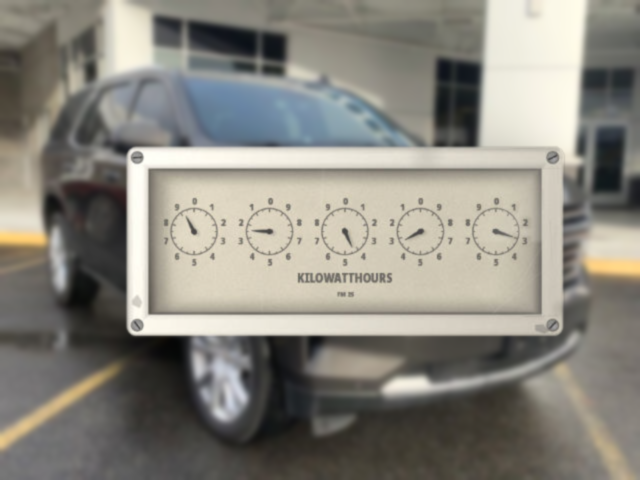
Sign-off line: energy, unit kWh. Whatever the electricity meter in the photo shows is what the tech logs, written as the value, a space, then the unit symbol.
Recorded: 92433 kWh
